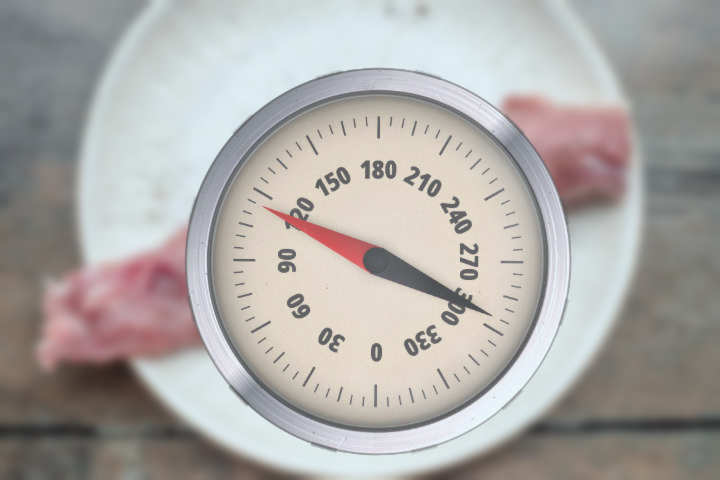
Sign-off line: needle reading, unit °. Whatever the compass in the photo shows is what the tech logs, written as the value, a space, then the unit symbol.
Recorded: 115 °
